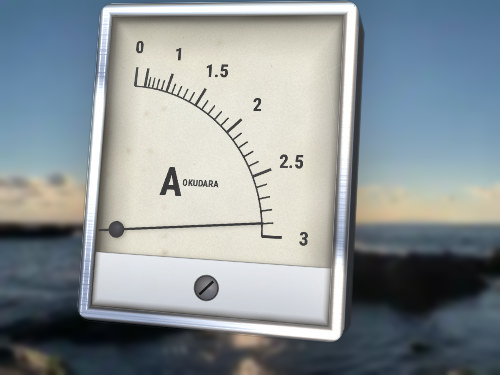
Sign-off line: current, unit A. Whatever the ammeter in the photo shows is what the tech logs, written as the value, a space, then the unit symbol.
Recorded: 2.9 A
